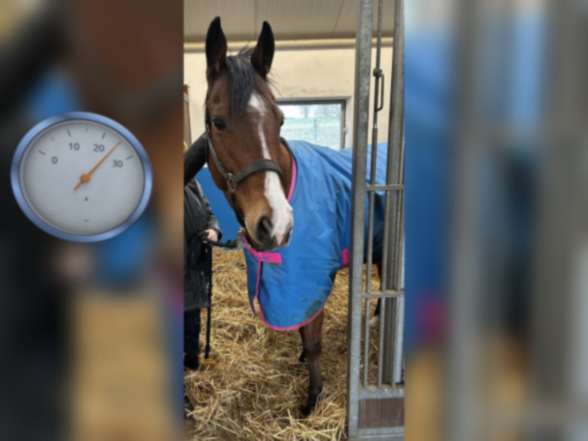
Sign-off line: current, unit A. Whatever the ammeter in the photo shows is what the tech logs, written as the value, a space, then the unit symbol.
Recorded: 25 A
